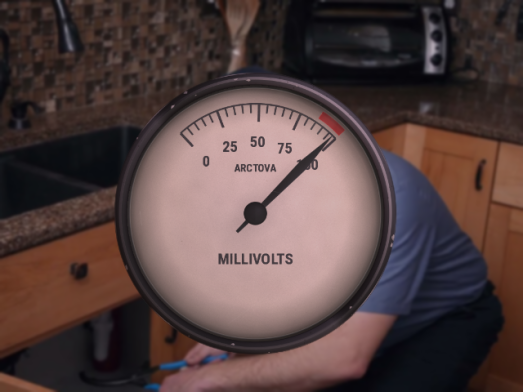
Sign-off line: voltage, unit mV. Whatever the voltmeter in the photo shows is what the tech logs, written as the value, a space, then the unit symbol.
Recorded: 97.5 mV
